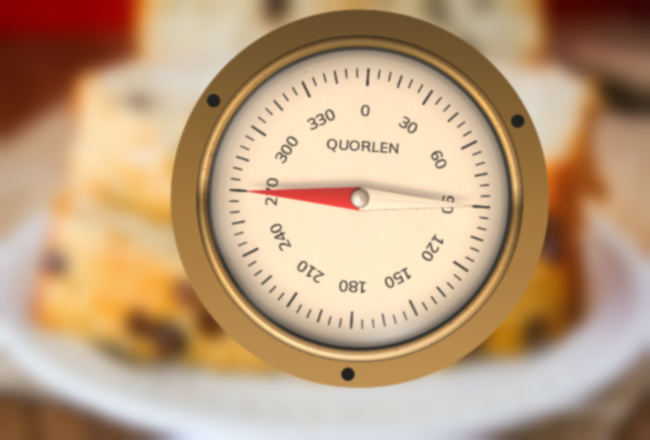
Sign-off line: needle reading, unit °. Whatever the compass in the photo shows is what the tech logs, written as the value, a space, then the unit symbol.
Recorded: 270 °
